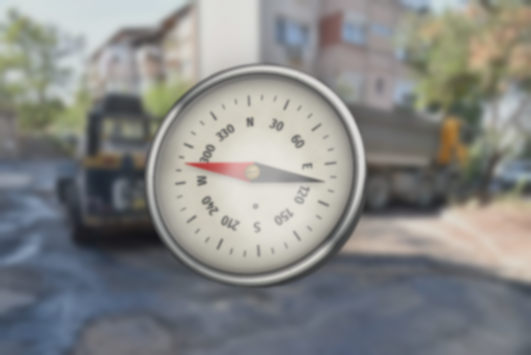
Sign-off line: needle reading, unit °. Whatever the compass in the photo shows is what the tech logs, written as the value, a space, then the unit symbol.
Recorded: 285 °
